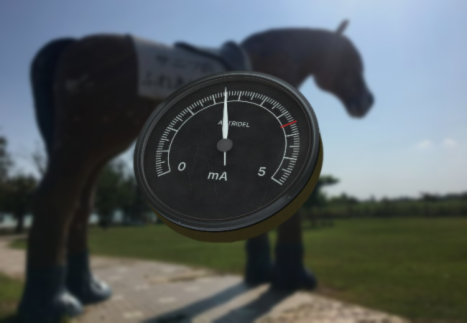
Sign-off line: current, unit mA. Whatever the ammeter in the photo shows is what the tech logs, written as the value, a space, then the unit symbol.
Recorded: 2.25 mA
